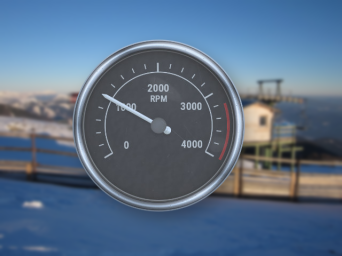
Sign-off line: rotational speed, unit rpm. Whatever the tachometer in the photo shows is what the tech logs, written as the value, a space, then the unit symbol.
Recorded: 1000 rpm
